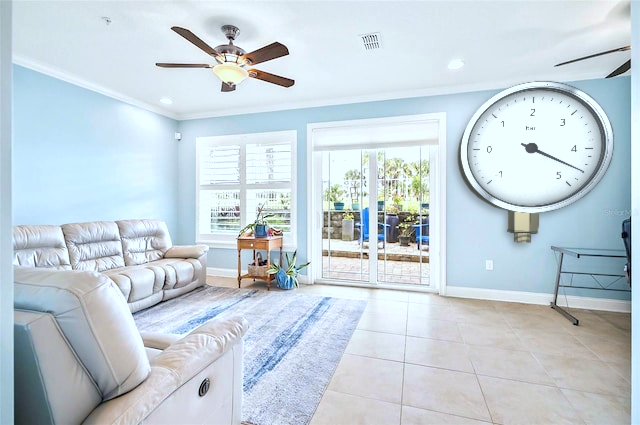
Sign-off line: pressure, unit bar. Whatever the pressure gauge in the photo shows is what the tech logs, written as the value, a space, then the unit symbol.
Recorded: 4.6 bar
